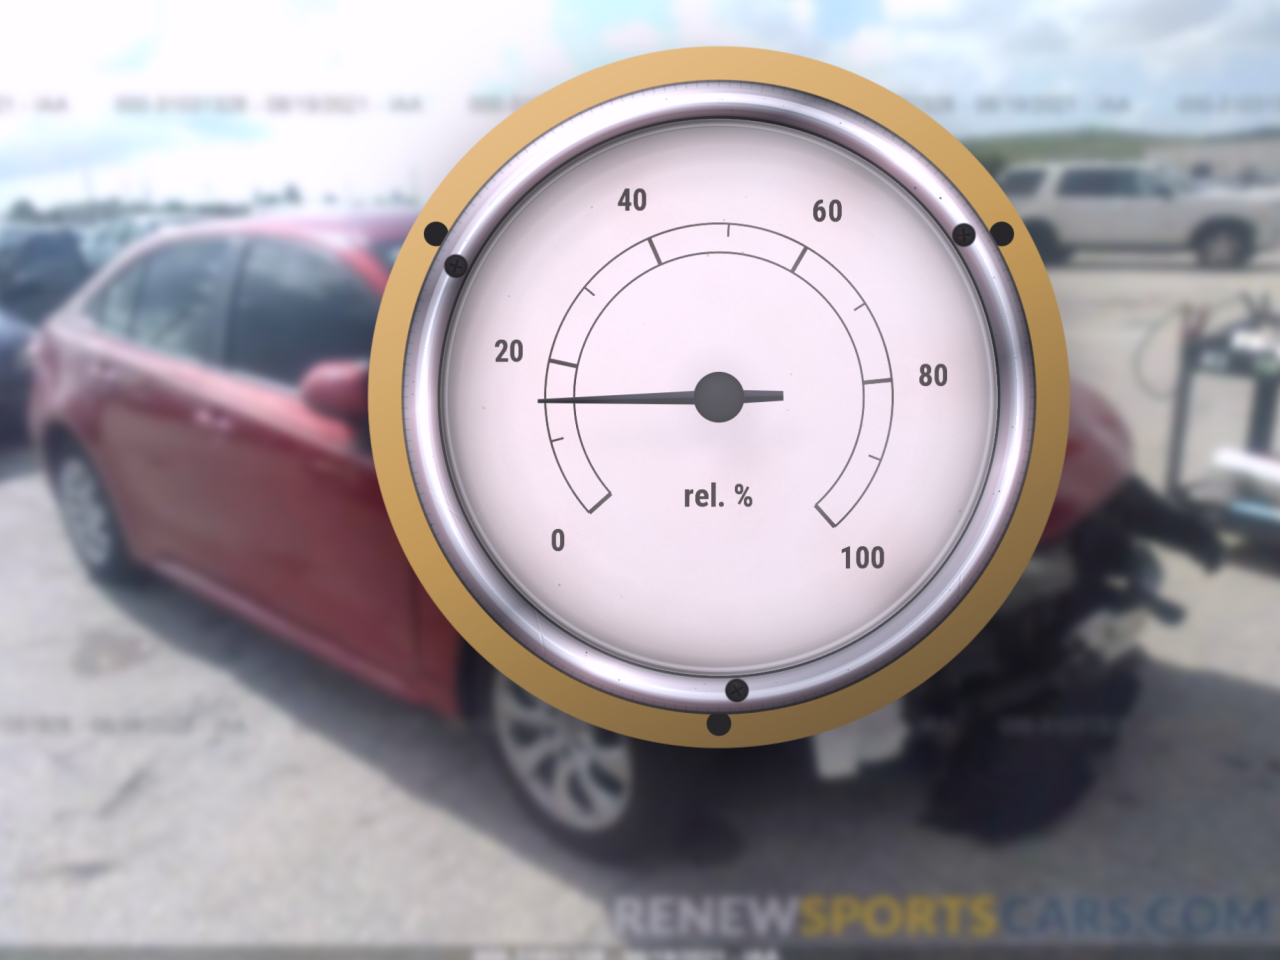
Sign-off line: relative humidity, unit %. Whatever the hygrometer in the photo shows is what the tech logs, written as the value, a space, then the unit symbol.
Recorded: 15 %
